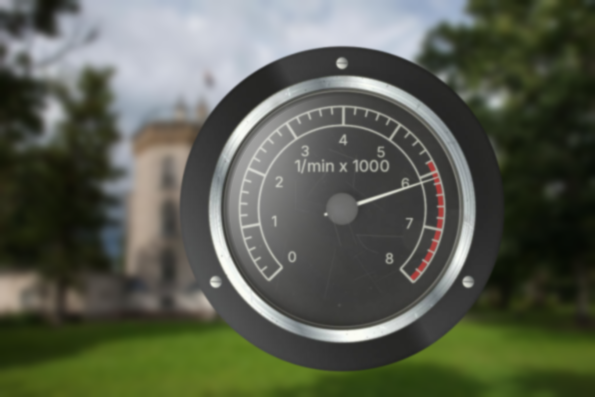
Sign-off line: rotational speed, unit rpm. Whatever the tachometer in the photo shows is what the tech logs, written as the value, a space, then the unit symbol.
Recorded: 6100 rpm
